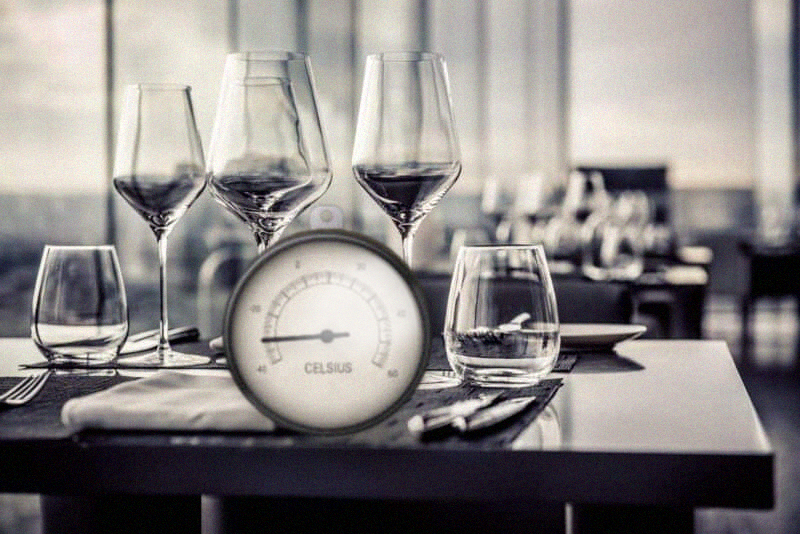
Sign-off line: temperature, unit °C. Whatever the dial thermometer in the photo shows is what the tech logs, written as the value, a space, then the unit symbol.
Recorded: -30 °C
